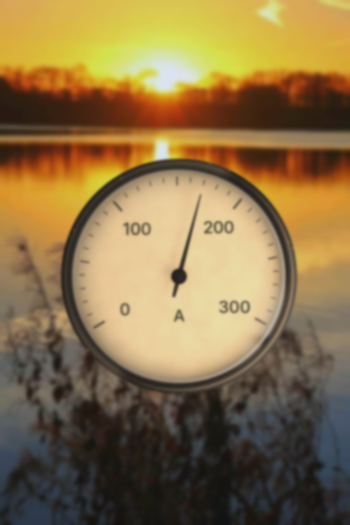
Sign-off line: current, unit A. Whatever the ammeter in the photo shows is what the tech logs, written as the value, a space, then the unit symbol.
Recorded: 170 A
